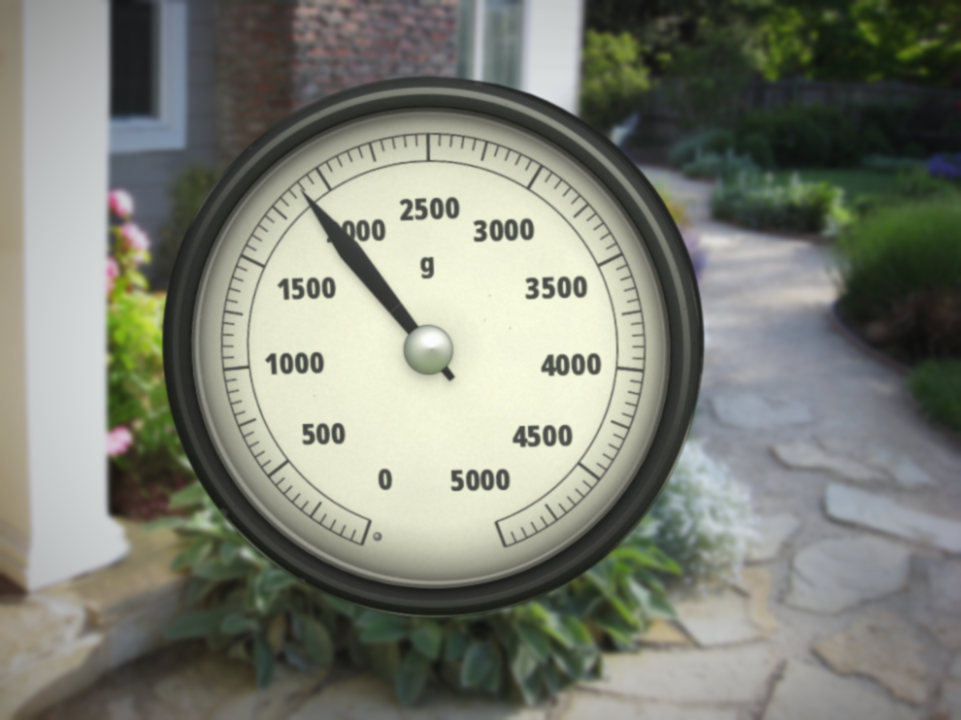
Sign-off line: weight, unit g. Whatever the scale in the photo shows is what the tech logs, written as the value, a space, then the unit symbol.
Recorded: 1900 g
